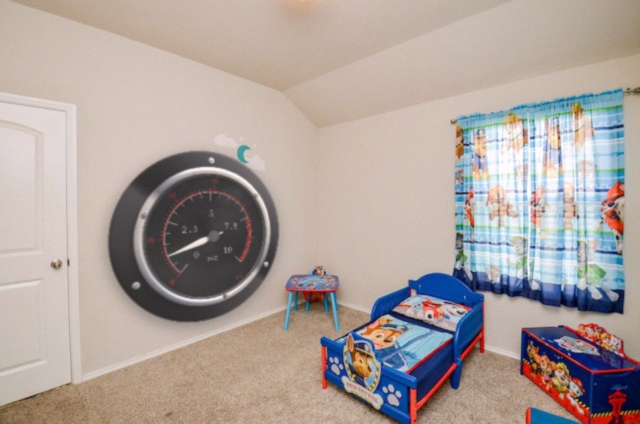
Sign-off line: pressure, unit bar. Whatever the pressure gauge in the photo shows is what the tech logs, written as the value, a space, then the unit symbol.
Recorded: 1 bar
